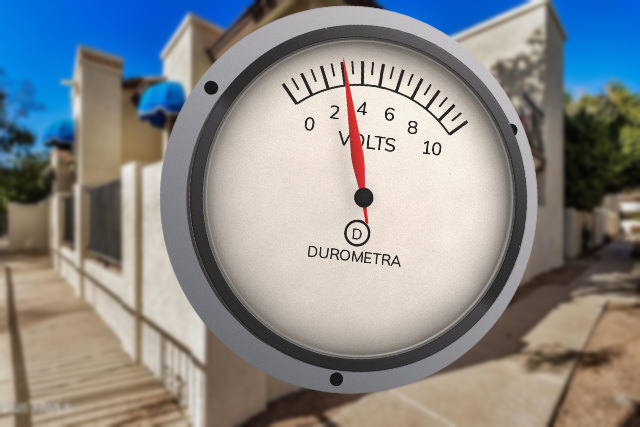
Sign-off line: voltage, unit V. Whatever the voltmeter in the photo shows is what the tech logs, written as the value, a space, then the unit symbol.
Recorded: 3 V
